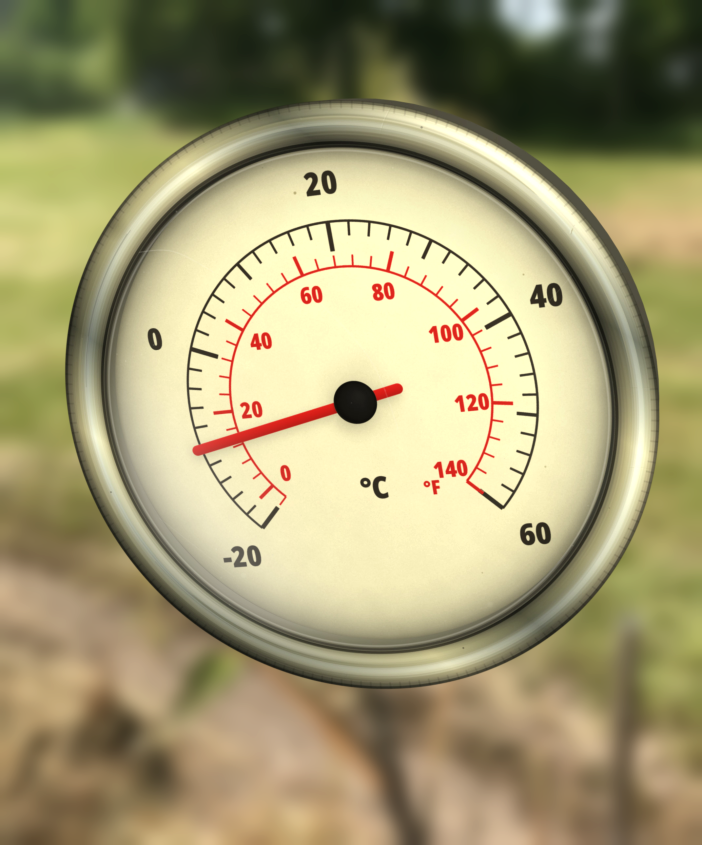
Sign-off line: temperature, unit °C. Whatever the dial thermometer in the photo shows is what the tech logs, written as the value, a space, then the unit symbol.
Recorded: -10 °C
